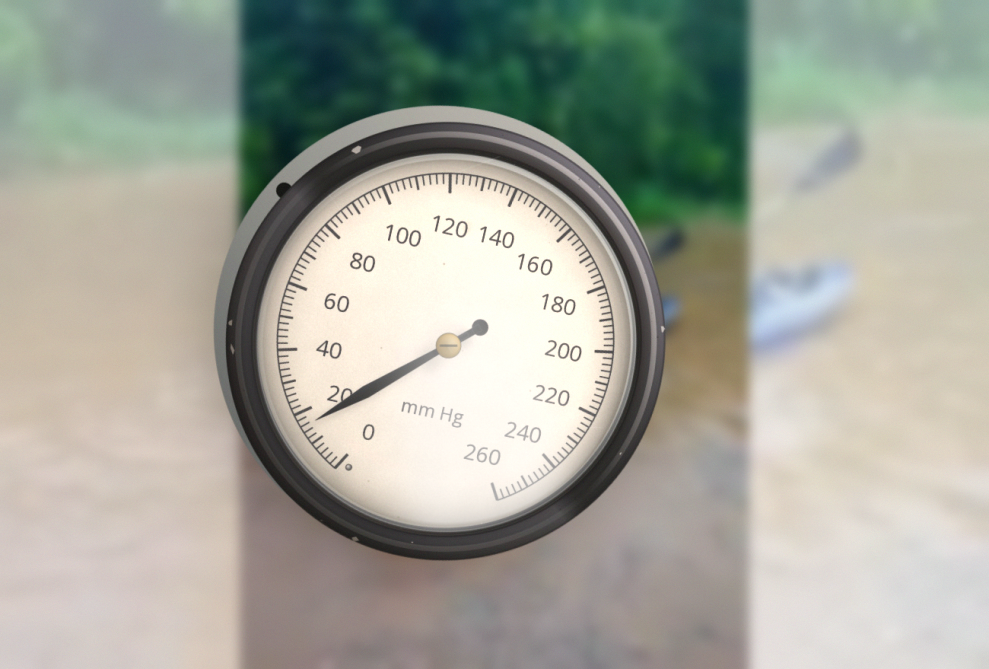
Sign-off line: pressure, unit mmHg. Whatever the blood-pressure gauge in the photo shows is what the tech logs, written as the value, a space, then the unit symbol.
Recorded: 16 mmHg
